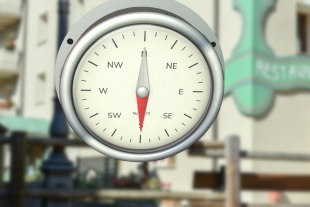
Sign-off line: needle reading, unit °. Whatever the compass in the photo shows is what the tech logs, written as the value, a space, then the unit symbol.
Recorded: 180 °
